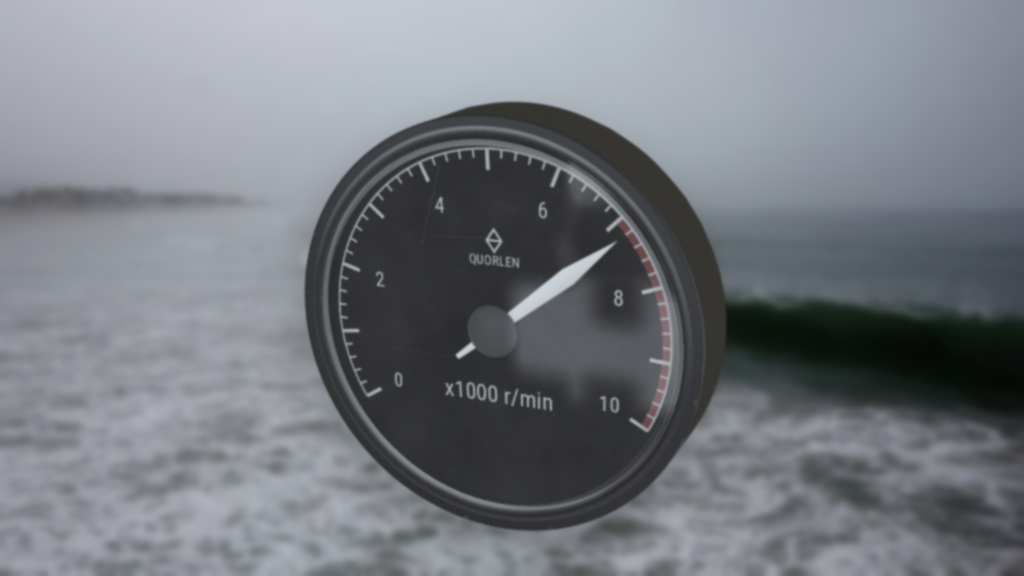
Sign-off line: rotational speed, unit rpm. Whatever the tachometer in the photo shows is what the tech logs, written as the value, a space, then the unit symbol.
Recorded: 7200 rpm
